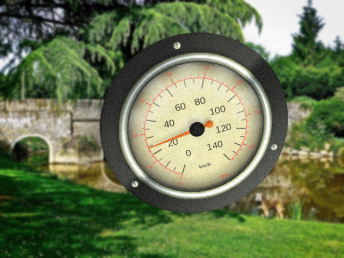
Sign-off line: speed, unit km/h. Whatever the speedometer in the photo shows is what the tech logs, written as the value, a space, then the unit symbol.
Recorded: 25 km/h
